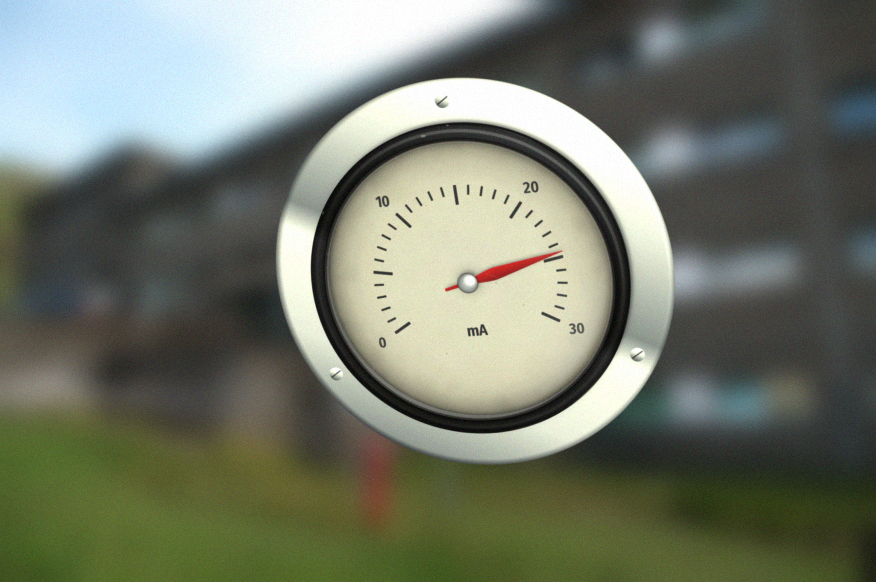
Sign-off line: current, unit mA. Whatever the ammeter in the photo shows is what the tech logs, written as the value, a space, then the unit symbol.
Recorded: 24.5 mA
